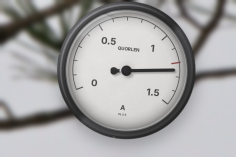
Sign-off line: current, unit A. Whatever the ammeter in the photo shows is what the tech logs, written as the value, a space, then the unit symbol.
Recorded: 1.25 A
